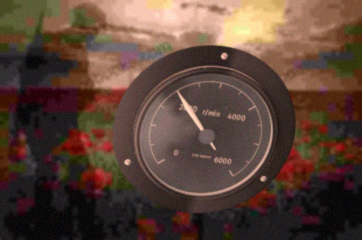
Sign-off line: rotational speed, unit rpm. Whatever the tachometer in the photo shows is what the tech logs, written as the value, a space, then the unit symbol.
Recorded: 2000 rpm
